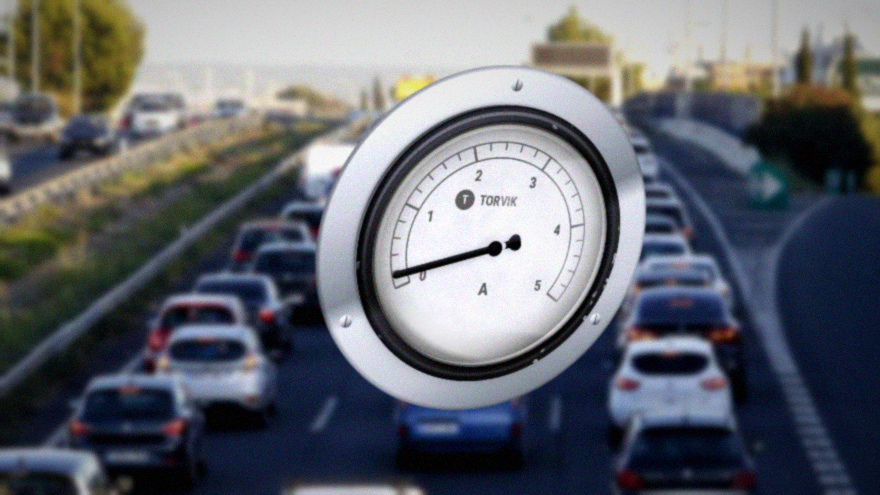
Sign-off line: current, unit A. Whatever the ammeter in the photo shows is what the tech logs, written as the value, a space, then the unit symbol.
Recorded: 0.2 A
